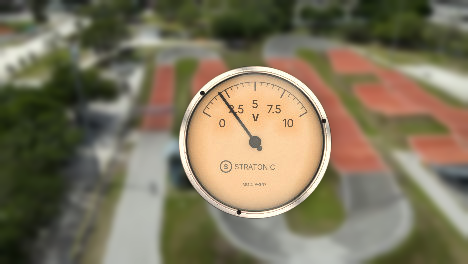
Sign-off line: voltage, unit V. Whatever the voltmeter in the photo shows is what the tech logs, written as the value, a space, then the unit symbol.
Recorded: 2 V
